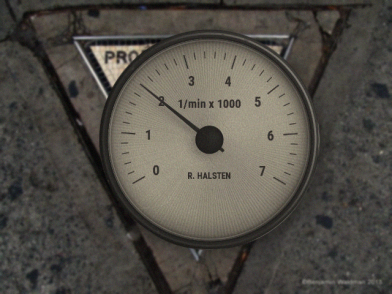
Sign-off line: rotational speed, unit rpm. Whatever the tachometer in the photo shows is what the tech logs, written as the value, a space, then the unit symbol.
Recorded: 2000 rpm
